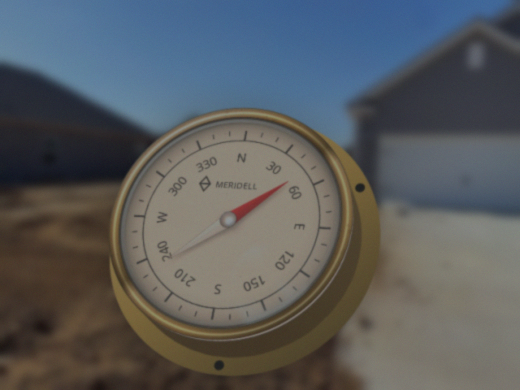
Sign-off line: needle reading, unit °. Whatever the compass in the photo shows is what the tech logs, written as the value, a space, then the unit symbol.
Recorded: 50 °
